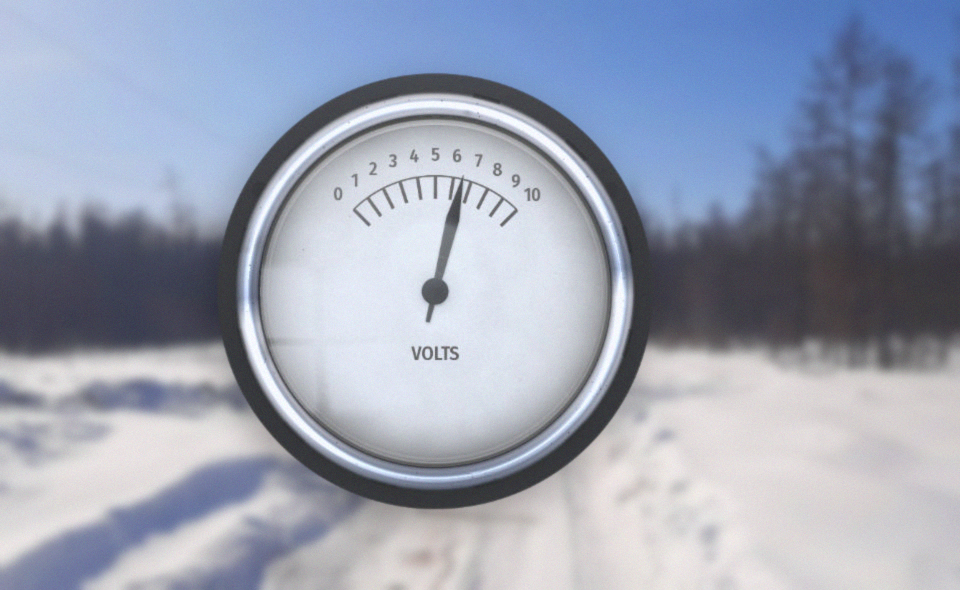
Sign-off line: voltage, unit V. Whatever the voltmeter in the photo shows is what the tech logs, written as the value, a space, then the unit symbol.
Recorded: 6.5 V
